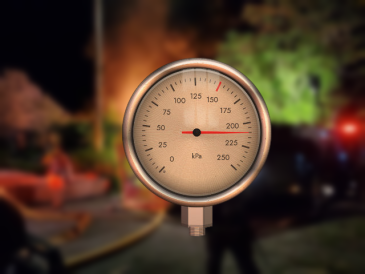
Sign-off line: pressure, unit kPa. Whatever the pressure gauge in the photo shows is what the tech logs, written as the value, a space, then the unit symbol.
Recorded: 210 kPa
